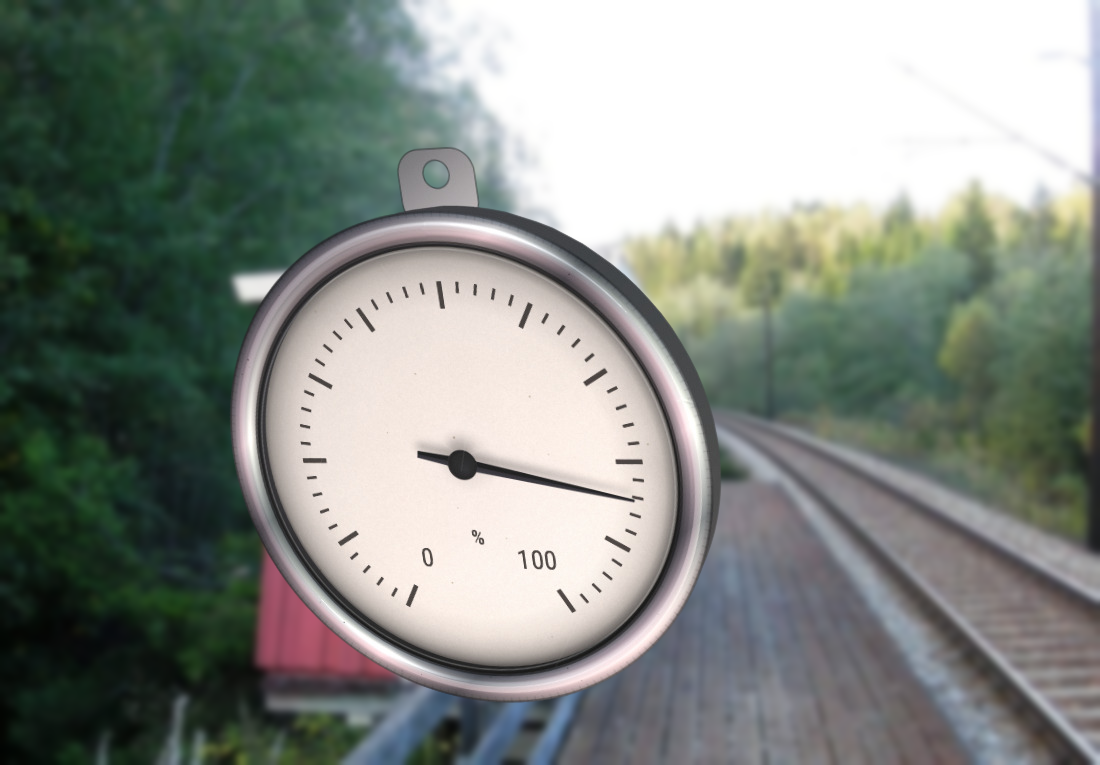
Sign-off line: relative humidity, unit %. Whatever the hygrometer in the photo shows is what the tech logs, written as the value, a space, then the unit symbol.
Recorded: 84 %
